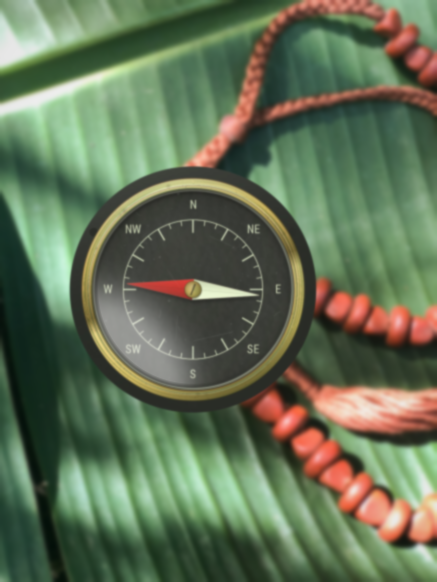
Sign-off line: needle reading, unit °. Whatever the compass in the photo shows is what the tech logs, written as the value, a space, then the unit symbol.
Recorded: 275 °
